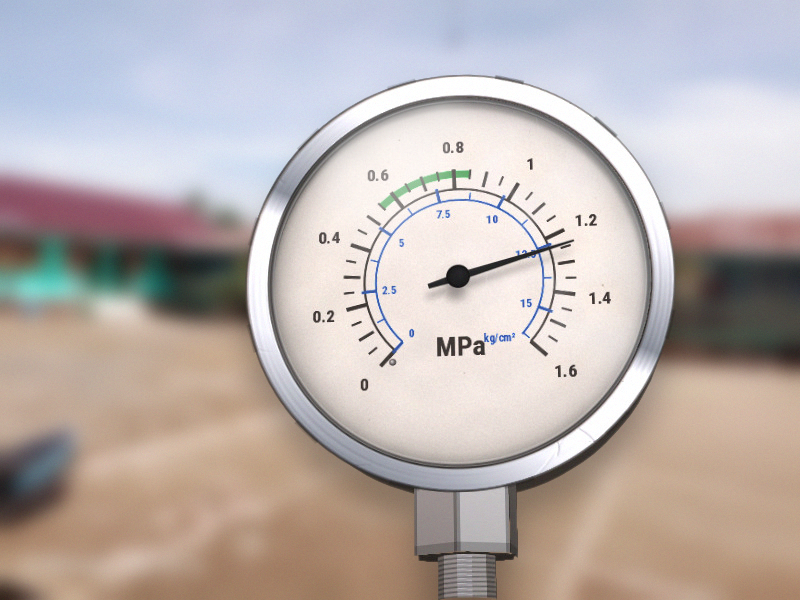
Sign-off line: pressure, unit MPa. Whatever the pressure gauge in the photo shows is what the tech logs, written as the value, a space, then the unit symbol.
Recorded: 1.25 MPa
